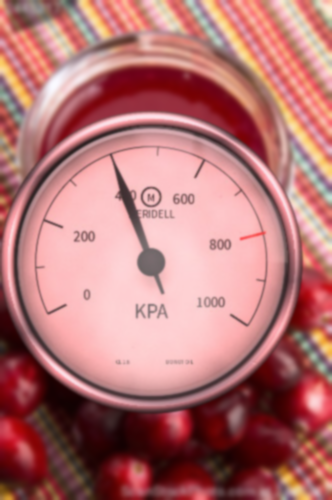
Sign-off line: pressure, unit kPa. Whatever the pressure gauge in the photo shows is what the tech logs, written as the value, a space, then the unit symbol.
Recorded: 400 kPa
